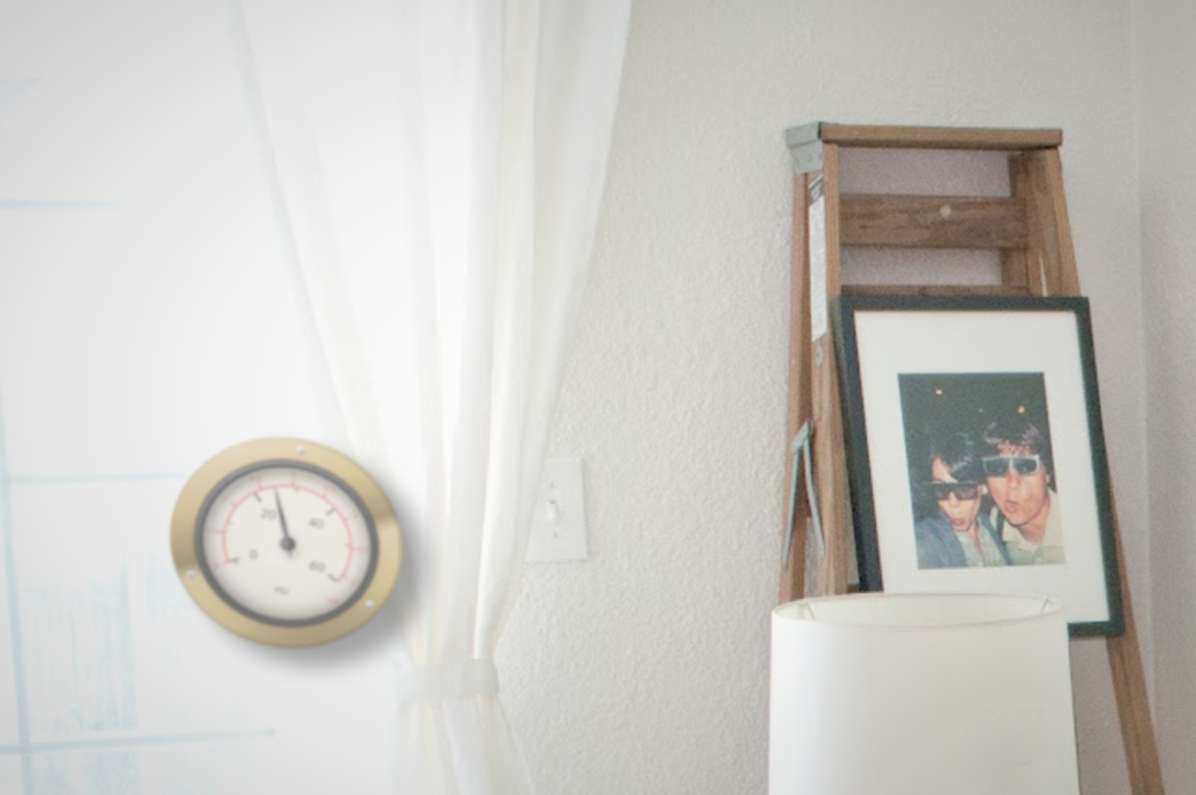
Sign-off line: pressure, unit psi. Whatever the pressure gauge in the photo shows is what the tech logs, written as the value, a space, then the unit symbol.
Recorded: 25 psi
